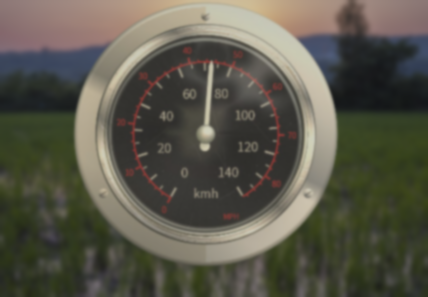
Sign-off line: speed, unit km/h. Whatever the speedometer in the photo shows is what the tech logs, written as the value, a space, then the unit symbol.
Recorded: 72.5 km/h
